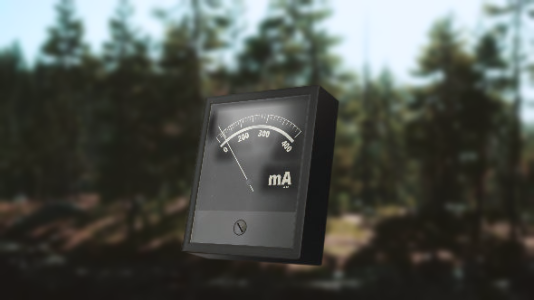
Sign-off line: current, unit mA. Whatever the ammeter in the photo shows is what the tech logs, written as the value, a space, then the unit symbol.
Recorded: 100 mA
